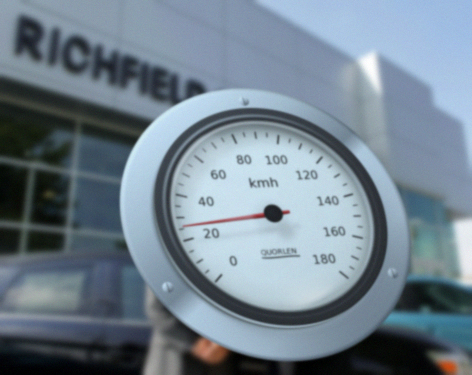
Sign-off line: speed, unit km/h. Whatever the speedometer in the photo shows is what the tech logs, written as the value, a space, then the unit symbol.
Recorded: 25 km/h
